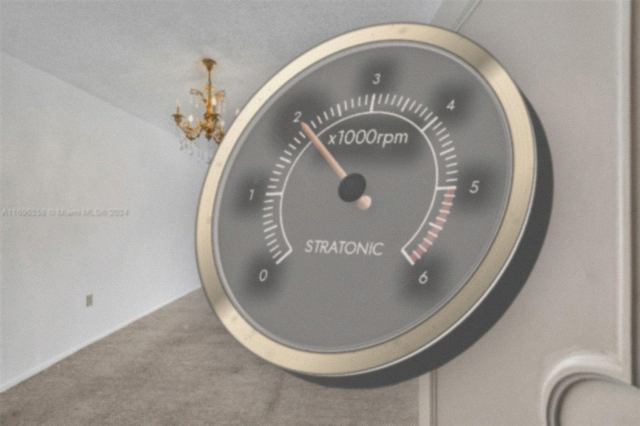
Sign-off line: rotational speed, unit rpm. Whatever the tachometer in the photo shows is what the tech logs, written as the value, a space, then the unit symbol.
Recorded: 2000 rpm
